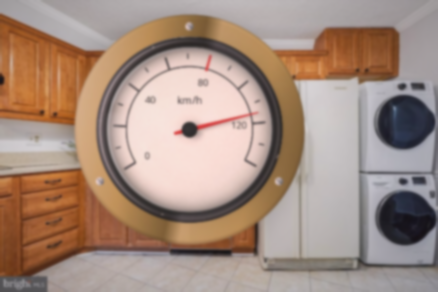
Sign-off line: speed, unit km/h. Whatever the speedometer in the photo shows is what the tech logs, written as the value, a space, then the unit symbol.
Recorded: 115 km/h
